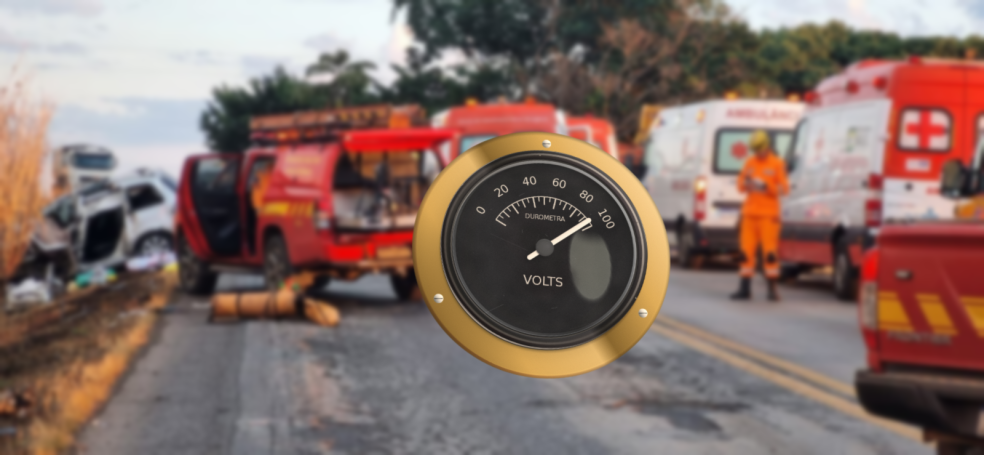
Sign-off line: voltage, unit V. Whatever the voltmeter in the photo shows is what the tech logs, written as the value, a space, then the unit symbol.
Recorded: 95 V
